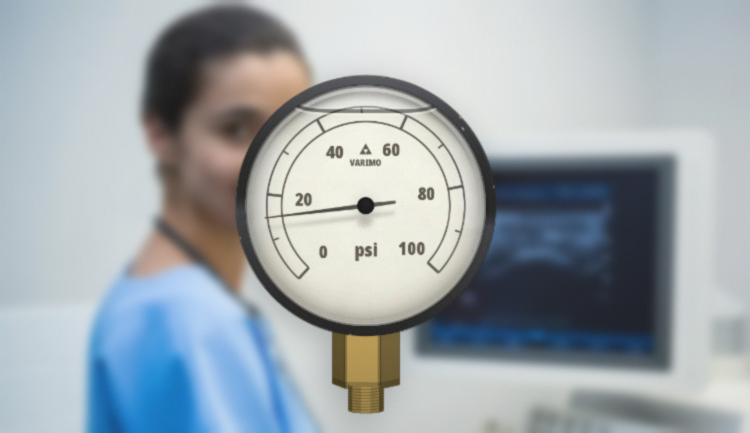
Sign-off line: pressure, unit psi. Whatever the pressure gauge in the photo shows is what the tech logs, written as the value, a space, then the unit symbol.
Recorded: 15 psi
